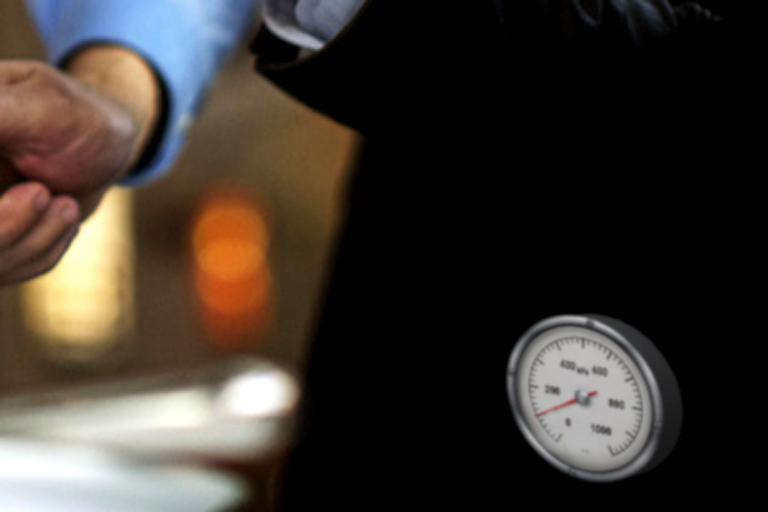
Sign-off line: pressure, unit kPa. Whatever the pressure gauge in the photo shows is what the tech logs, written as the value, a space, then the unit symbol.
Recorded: 100 kPa
